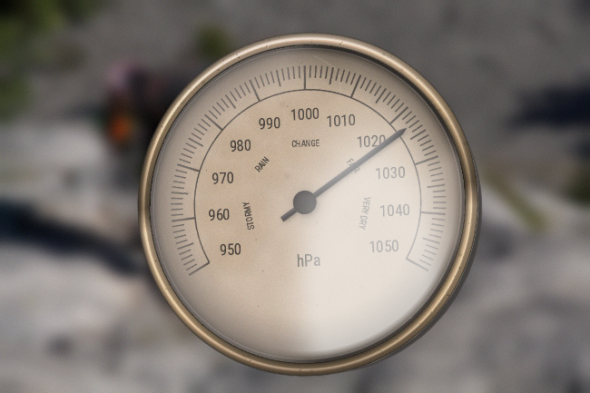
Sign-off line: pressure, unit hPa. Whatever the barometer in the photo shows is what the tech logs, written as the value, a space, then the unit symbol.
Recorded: 1023 hPa
